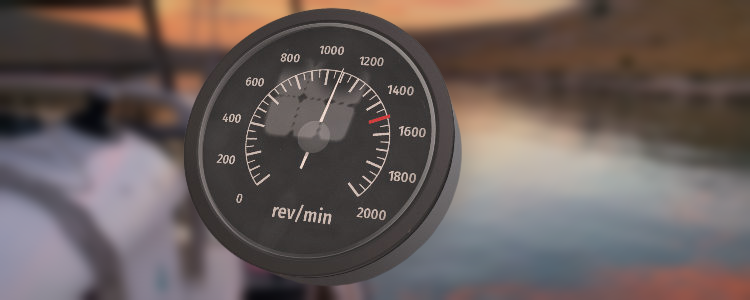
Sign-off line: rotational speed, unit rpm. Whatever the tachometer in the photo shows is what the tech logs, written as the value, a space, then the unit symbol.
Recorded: 1100 rpm
